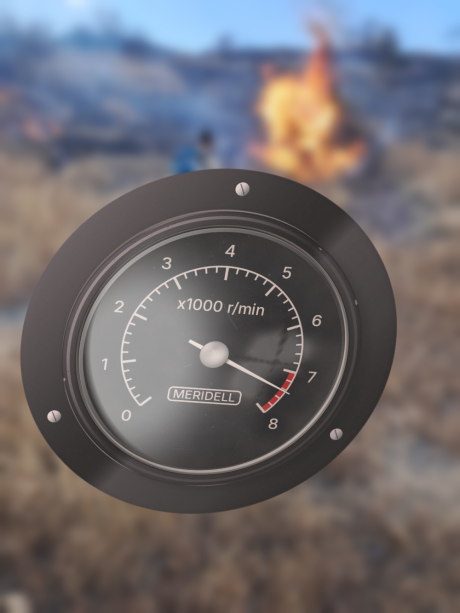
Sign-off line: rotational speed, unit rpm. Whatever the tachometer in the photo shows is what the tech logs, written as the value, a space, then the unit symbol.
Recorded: 7400 rpm
